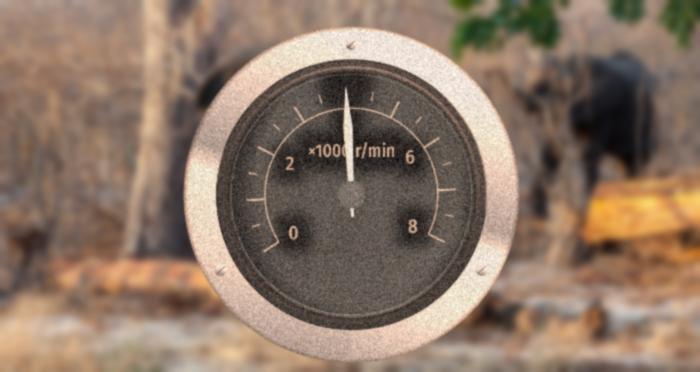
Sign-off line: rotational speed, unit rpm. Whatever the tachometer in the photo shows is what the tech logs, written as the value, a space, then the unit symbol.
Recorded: 4000 rpm
